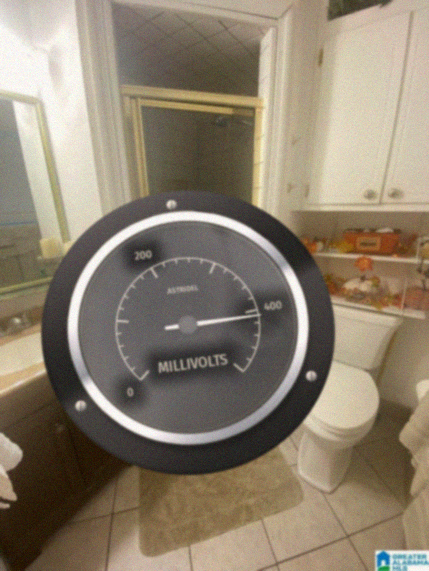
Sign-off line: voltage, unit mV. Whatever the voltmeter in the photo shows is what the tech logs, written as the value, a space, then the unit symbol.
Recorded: 410 mV
